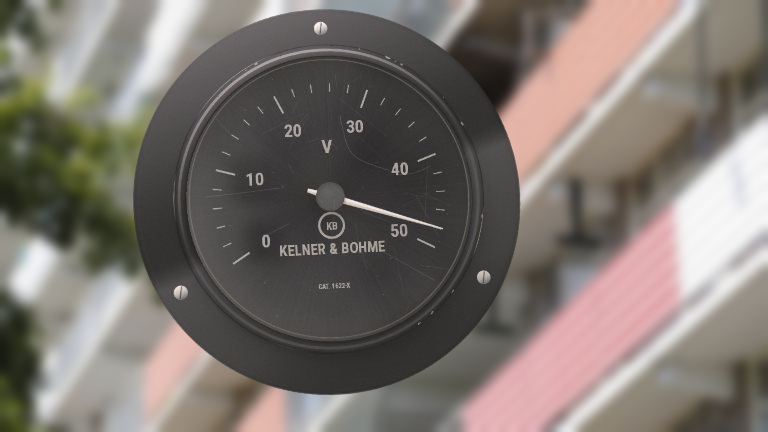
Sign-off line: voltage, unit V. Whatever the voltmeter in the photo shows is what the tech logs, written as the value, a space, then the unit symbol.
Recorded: 48 V
